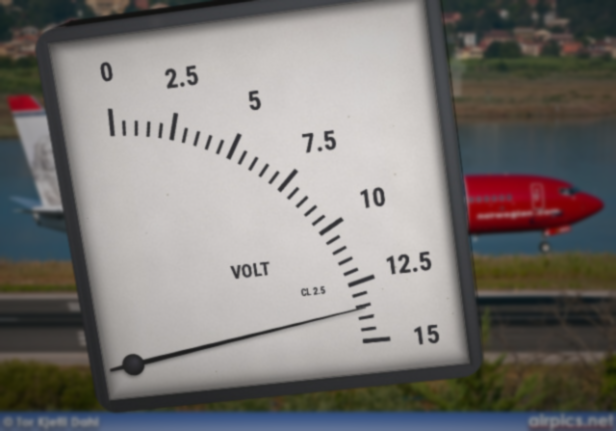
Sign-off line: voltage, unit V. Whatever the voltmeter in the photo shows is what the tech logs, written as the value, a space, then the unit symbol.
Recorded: 13.5 V
